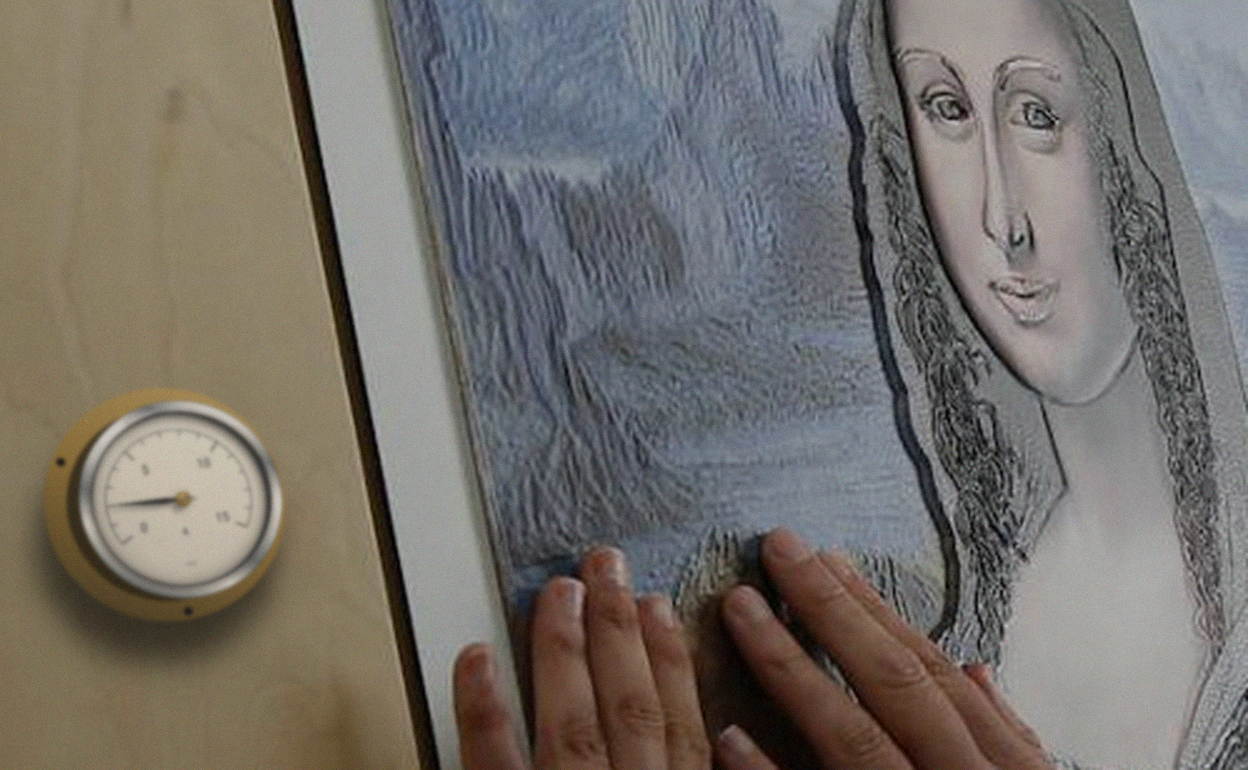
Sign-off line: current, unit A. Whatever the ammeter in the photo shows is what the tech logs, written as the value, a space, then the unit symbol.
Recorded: 2 A
